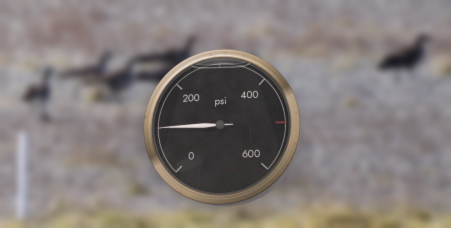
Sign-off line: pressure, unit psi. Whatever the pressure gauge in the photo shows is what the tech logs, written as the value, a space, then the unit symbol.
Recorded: 100 psi
